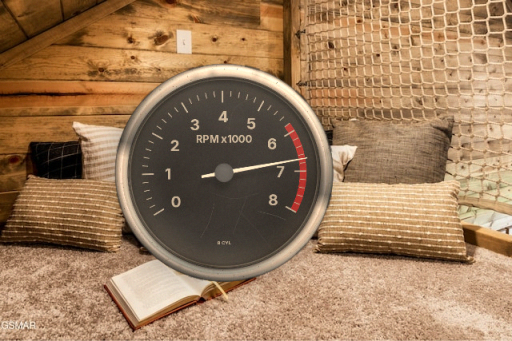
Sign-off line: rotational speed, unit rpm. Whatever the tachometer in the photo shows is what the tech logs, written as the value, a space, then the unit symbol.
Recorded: 6700 rpm
